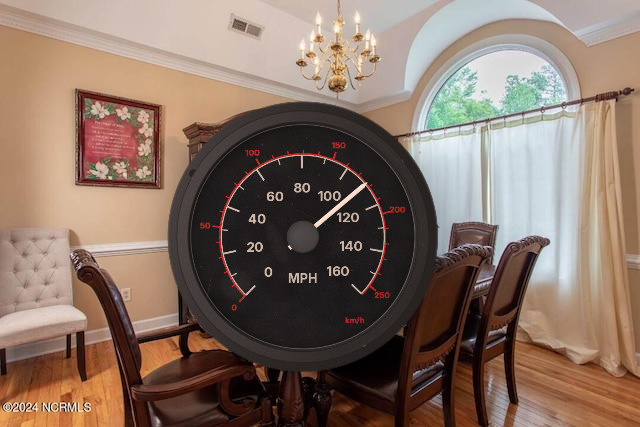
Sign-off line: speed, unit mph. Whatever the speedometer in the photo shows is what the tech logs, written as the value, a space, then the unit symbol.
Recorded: 110 mph
